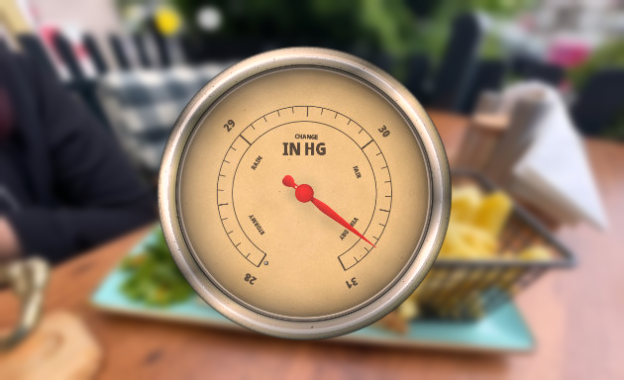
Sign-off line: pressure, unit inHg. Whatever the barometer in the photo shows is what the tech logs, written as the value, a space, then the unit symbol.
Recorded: 30.75 inHg
